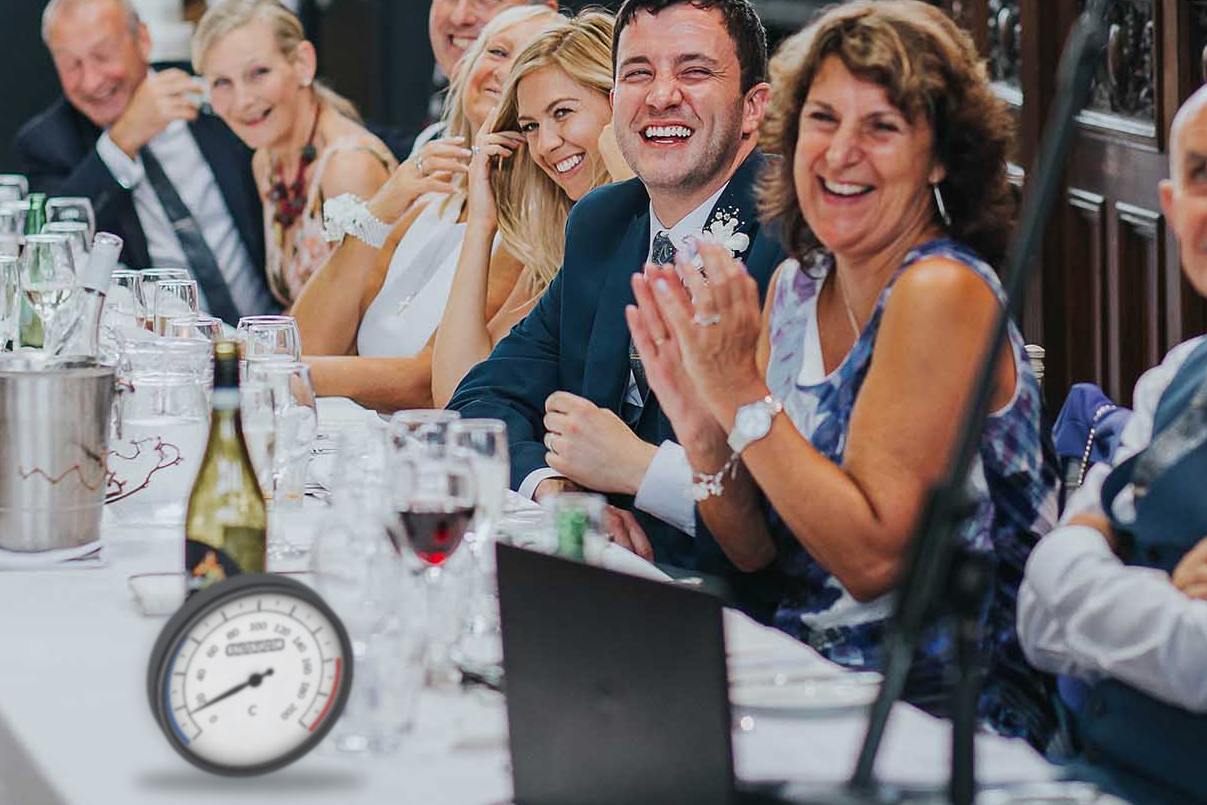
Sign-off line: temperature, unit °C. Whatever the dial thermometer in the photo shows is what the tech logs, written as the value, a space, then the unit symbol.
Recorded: 15 °C
